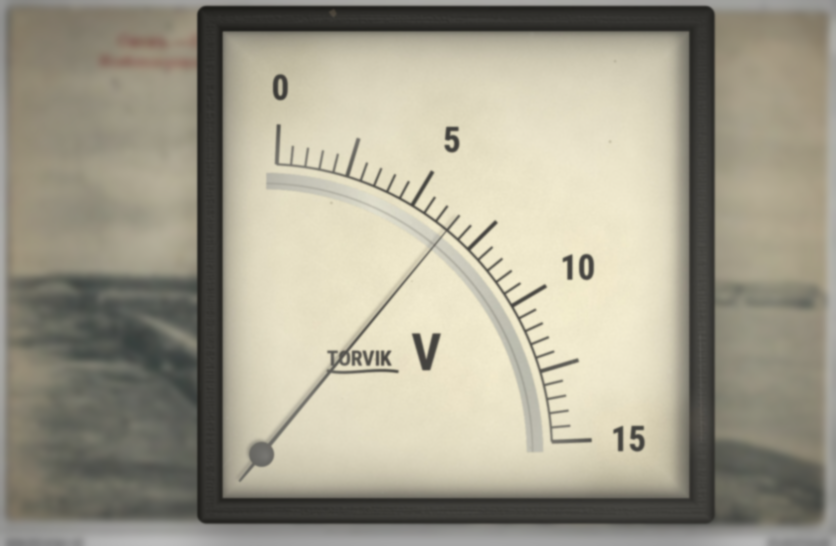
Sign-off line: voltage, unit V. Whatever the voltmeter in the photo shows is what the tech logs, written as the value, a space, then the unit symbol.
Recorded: 6.5 V
